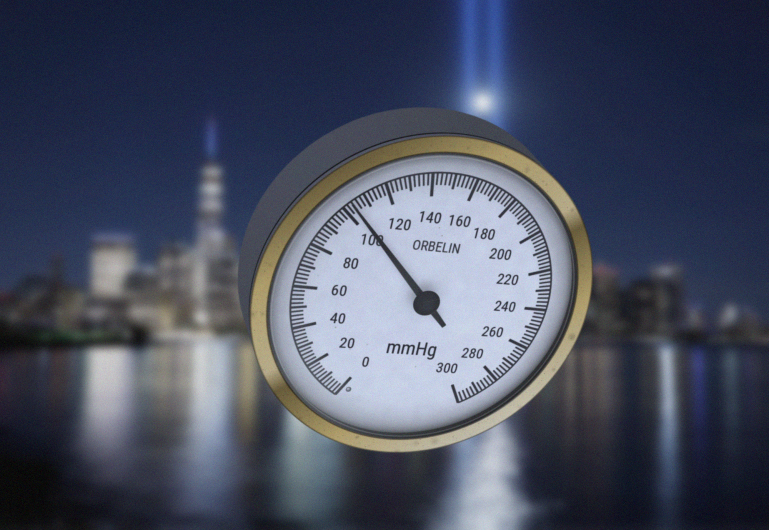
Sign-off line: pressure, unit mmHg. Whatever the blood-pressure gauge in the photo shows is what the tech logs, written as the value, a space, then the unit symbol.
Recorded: 104 mmHg
